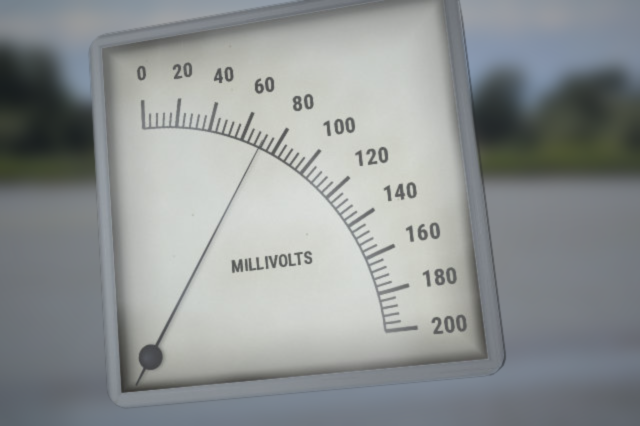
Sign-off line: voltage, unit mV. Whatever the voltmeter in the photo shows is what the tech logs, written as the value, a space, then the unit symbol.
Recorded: 72 mV
